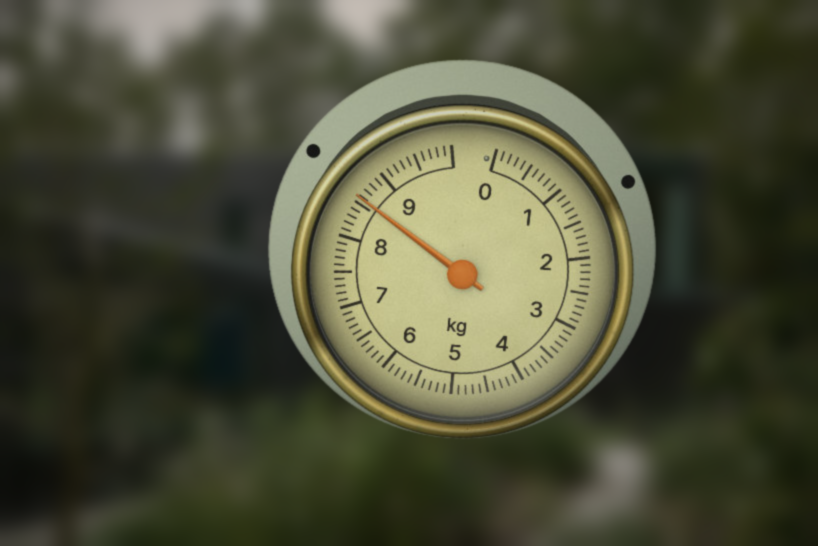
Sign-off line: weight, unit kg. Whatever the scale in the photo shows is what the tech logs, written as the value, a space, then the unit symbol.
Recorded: 8.6 kg
